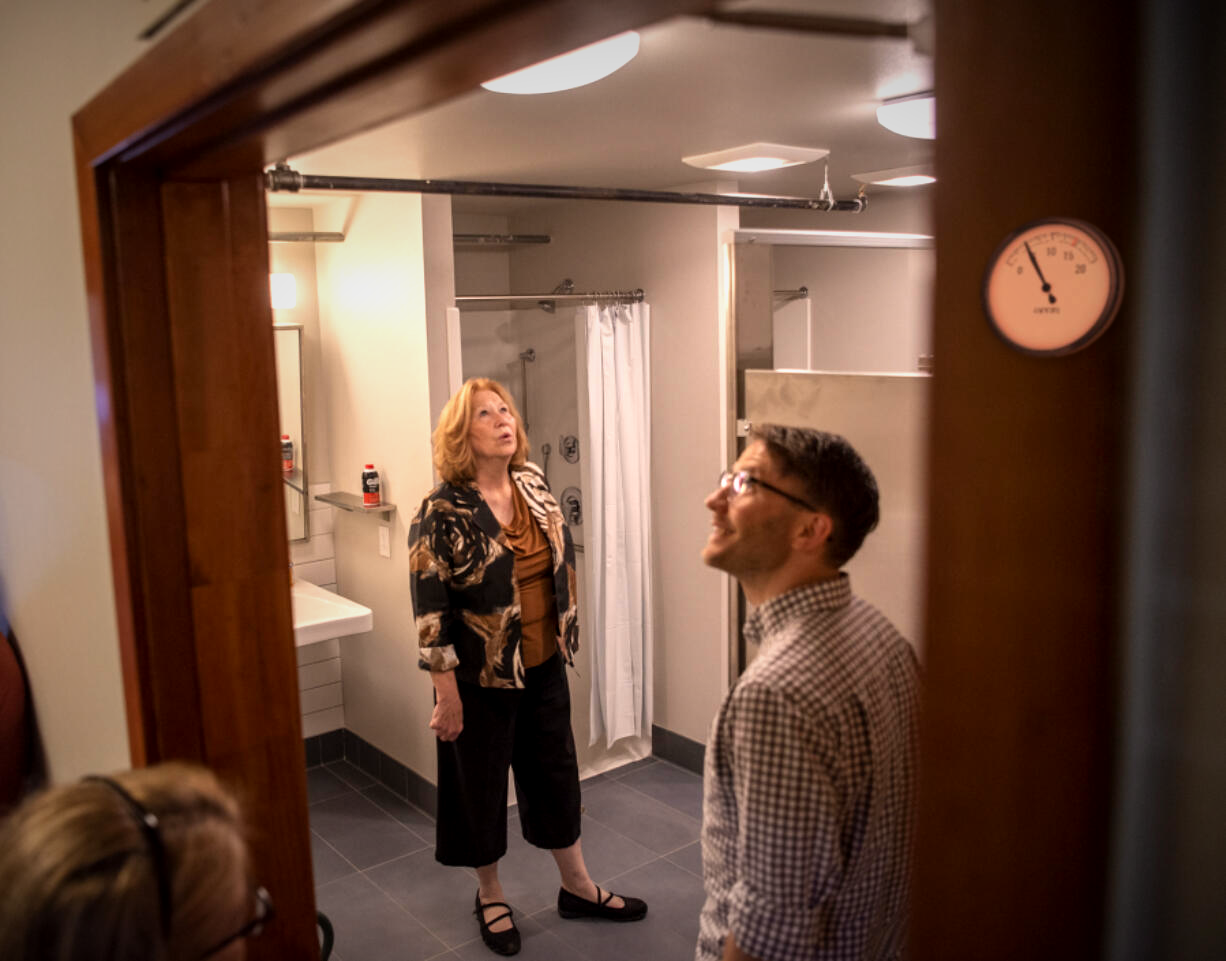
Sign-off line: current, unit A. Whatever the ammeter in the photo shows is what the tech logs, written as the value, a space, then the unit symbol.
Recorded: 5 A
